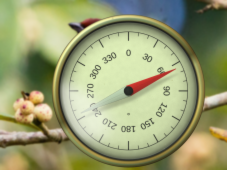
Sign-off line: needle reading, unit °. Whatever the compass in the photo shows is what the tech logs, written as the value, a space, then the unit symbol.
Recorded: 65 °
